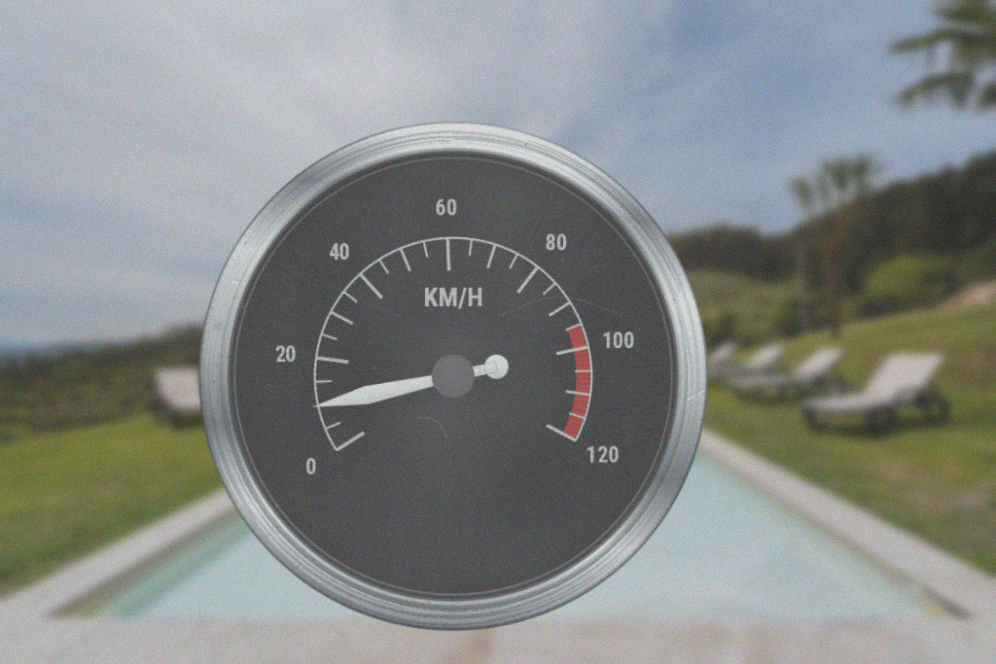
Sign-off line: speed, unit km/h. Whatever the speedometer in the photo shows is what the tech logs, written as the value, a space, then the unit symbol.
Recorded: 10 km/h
